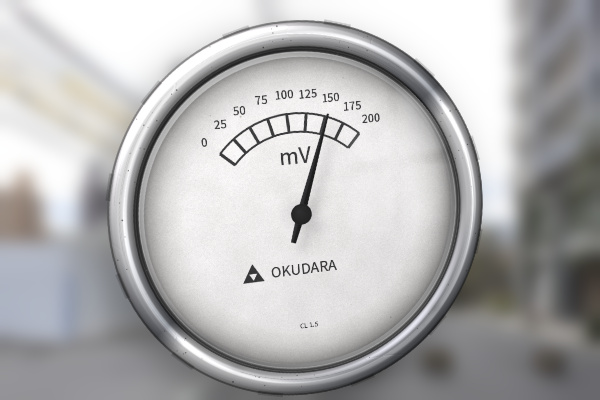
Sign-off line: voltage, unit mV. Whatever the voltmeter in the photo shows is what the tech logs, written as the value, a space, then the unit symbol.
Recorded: 150 mV
